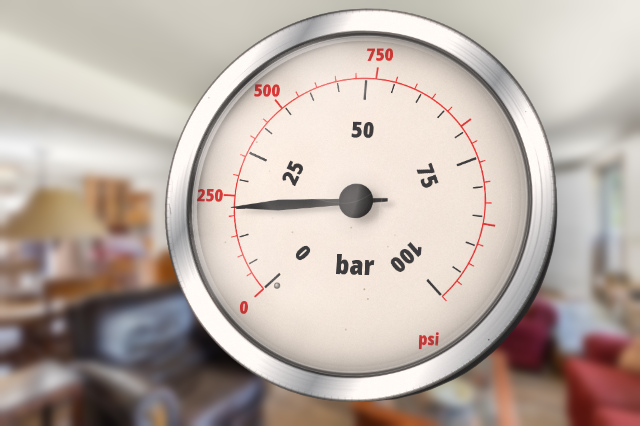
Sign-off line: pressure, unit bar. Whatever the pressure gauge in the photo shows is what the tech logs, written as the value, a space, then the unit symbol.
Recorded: 15 bar
